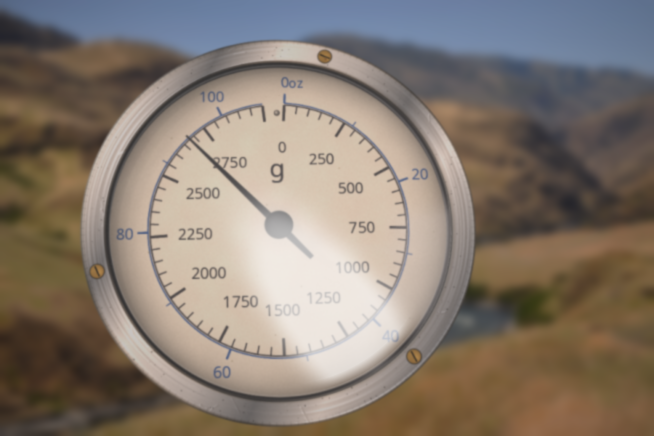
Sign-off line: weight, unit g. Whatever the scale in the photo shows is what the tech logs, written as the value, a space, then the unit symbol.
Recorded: 2675 g
